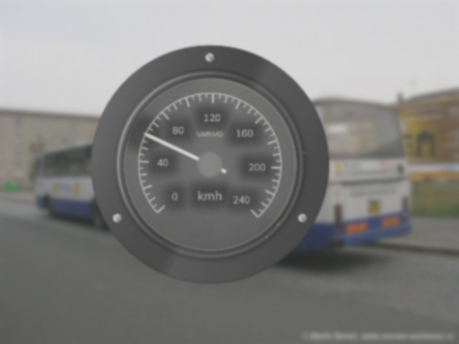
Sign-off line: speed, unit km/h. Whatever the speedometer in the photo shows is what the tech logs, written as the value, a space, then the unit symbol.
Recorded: 60 km/h
